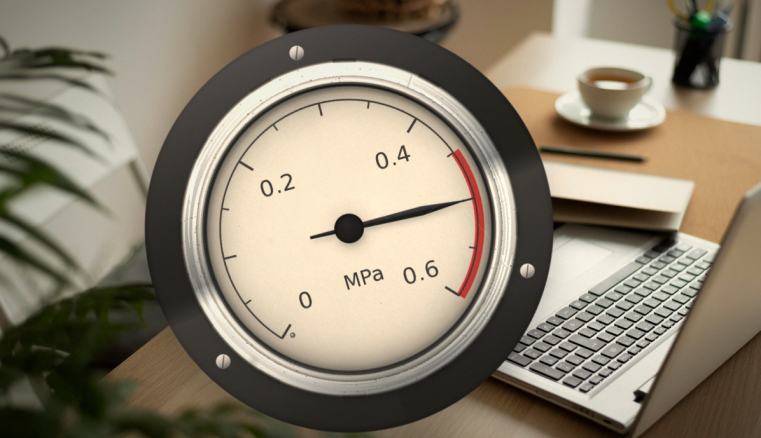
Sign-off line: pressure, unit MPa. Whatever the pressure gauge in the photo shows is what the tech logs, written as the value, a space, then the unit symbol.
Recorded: 0.5 MPa
